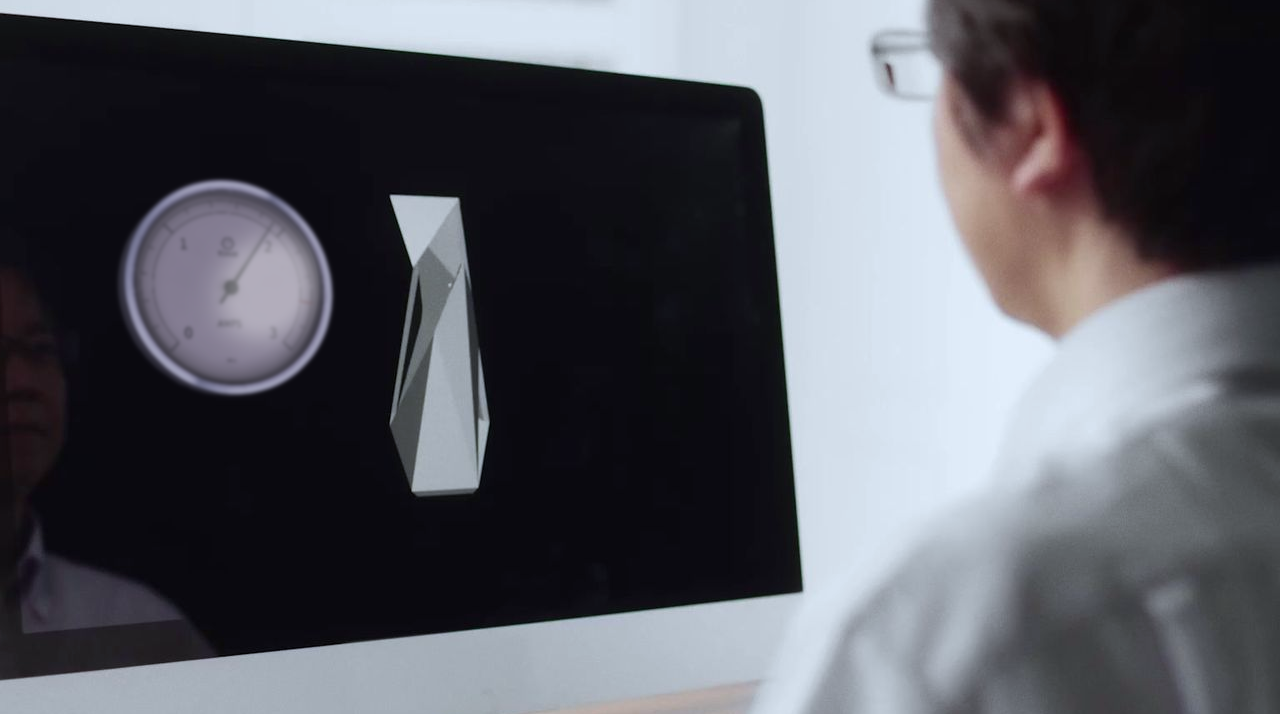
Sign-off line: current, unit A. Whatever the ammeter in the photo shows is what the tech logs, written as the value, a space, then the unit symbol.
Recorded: 1.9 A
